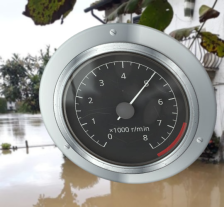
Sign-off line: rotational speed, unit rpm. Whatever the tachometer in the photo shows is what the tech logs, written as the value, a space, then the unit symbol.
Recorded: 5000 rpm
